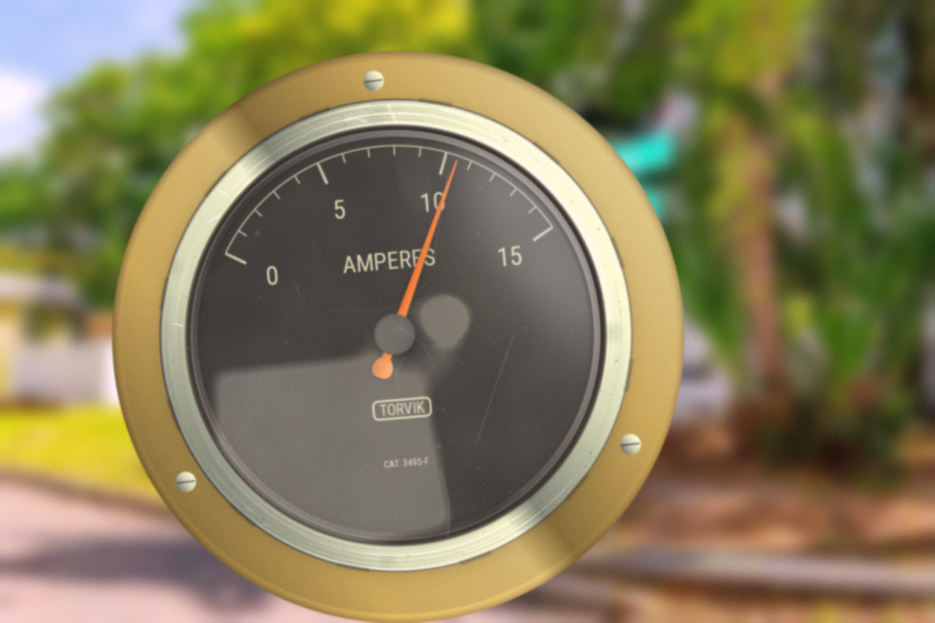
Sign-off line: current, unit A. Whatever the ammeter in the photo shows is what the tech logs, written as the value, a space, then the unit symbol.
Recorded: 10.5 A
